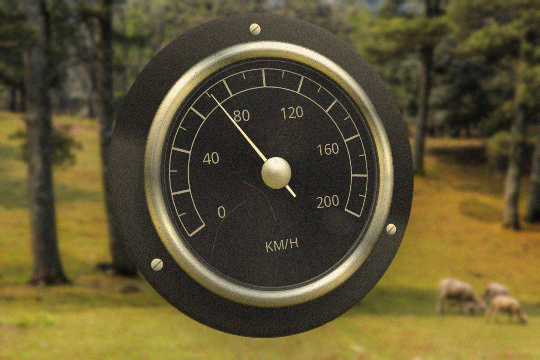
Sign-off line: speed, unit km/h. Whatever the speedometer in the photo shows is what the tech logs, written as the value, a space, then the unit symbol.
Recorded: 70 km/h
